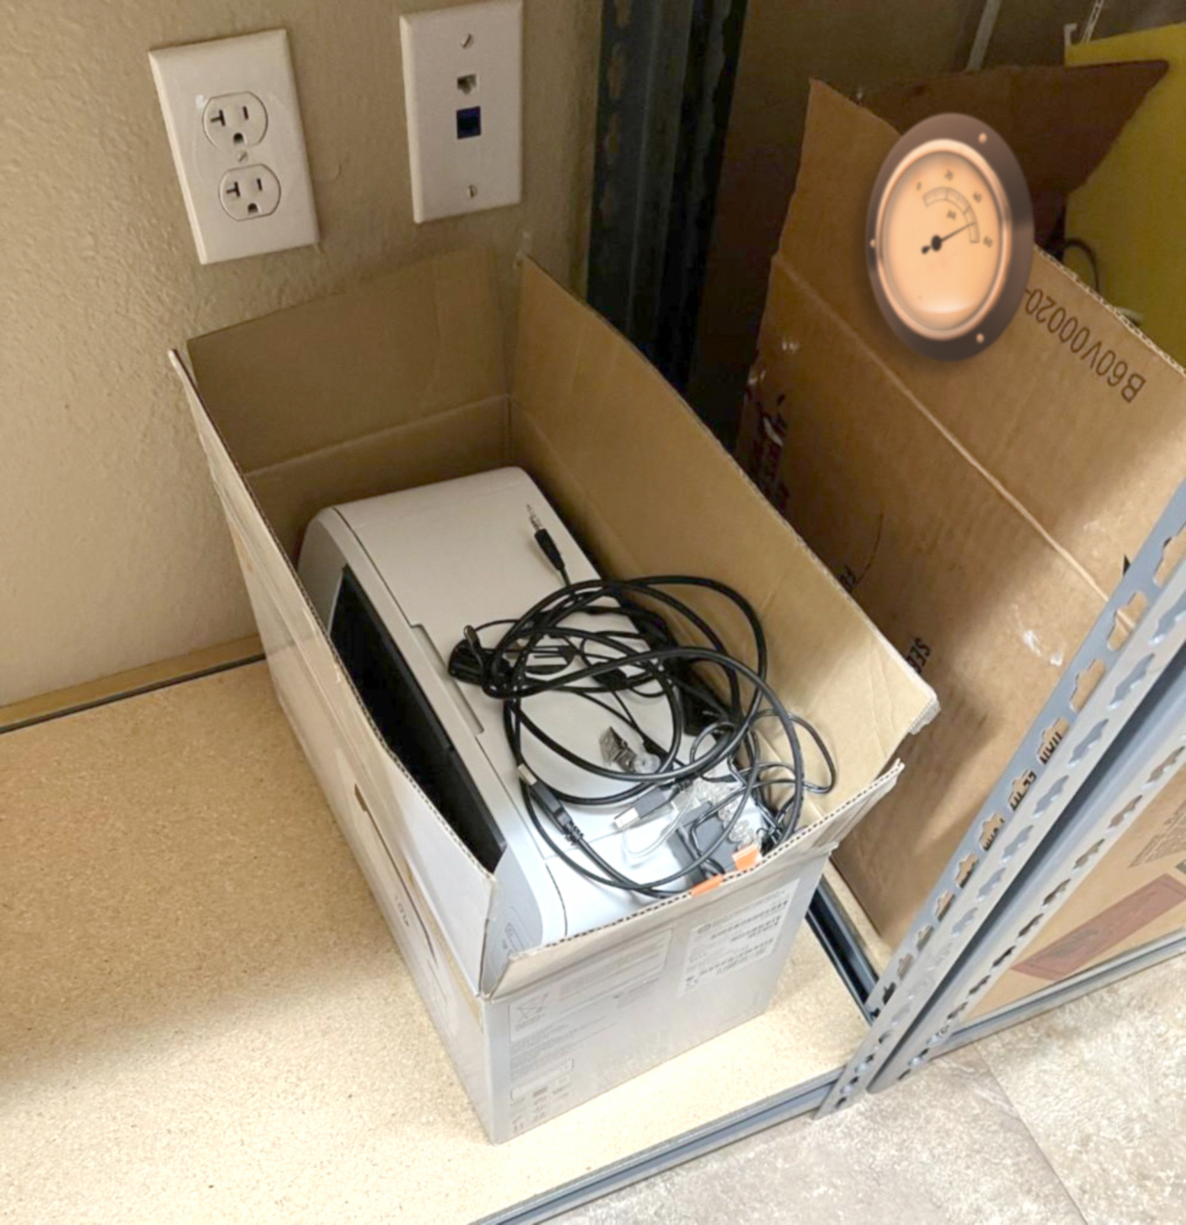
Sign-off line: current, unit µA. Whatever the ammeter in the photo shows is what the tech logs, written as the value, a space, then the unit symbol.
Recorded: 50 µA
